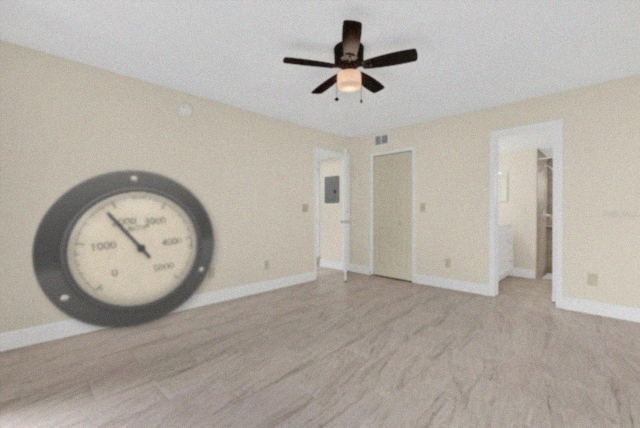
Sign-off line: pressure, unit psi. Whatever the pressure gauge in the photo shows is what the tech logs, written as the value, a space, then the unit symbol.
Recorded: 1800 psi
